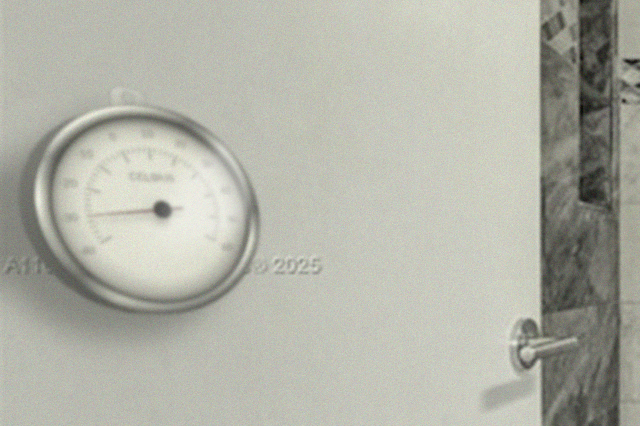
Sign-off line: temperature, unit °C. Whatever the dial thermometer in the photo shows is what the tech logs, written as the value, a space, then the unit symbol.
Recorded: -30 °C
